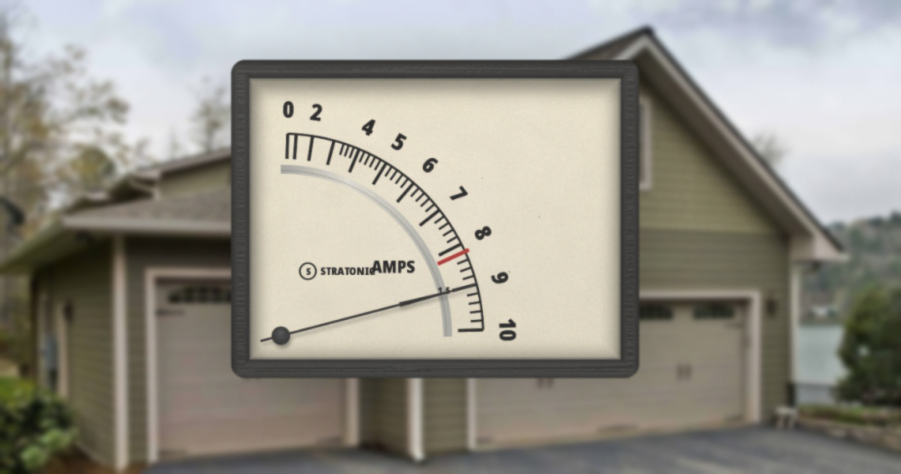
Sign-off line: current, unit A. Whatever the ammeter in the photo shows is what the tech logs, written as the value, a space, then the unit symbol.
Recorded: 9 A
